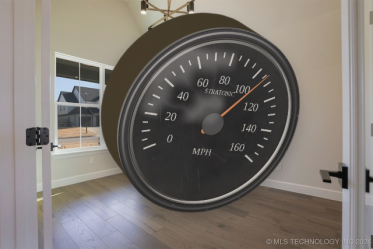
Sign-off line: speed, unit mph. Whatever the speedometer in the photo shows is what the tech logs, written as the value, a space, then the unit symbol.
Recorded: 105 mph
